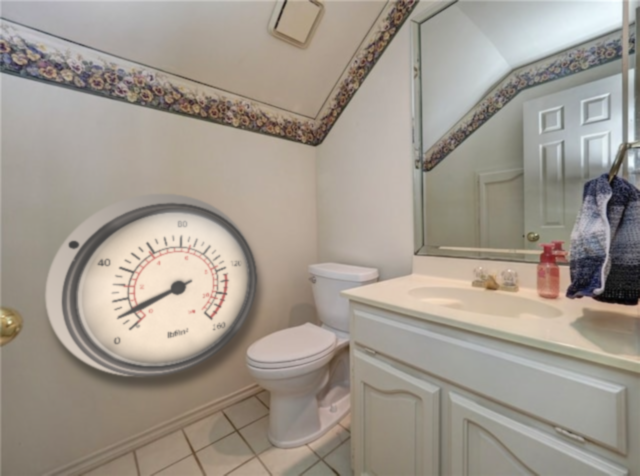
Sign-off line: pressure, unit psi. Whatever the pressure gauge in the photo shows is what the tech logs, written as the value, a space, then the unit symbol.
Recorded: 10 psi
